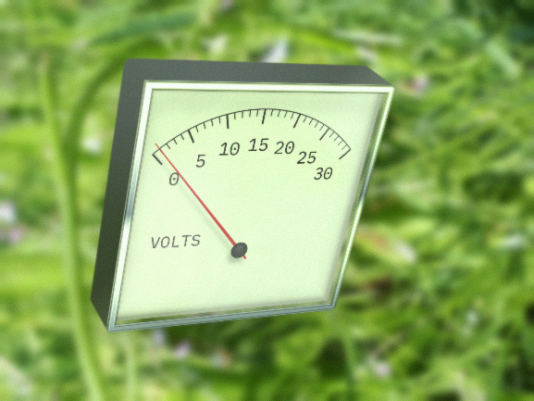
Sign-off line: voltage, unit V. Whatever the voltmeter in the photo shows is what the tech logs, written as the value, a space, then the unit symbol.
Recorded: 1 V
